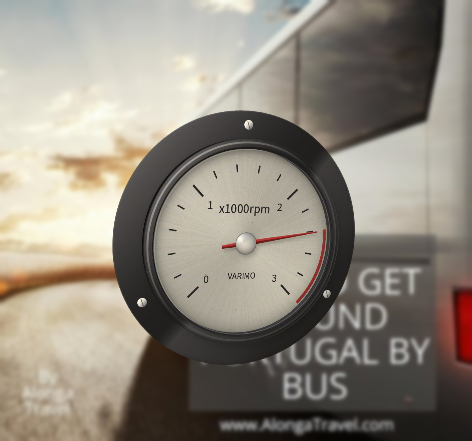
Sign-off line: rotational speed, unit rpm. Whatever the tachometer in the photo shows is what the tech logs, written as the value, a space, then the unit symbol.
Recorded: 2400 rpm
